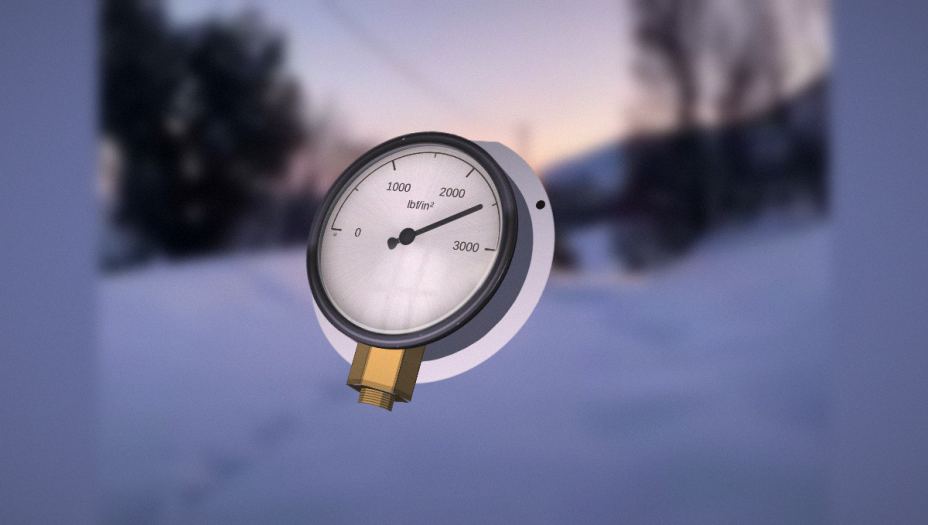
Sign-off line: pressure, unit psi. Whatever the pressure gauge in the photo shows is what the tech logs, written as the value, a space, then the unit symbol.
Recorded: 2500 psi
